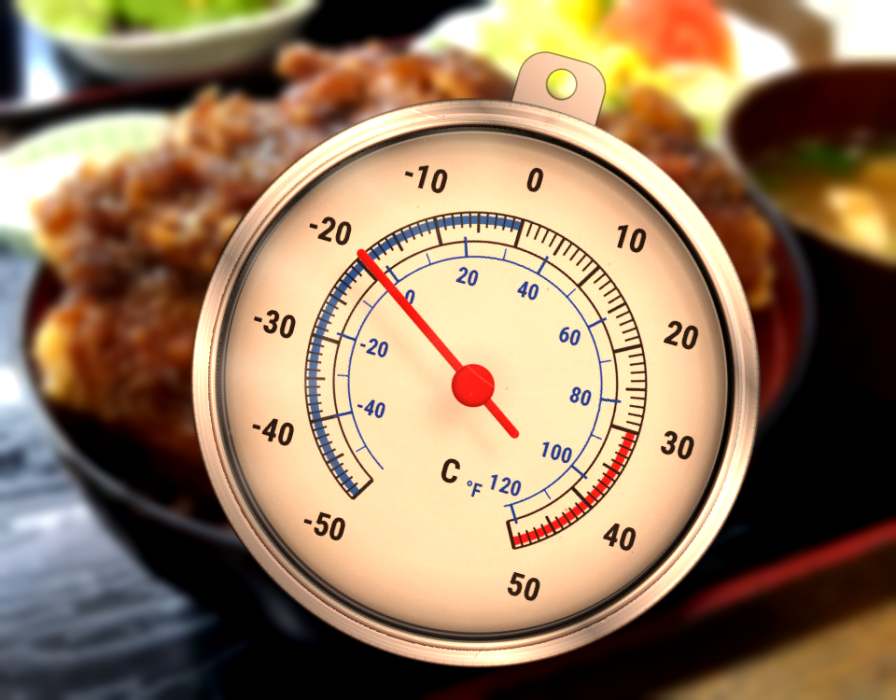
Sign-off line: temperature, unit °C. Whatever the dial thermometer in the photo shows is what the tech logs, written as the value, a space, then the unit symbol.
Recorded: -19 °C
